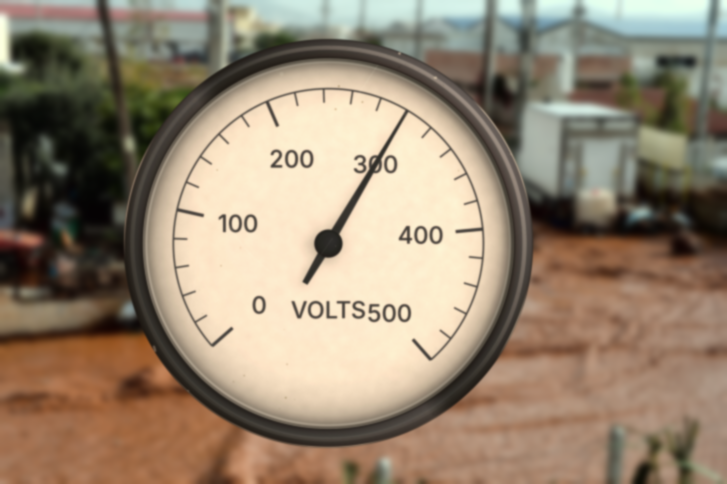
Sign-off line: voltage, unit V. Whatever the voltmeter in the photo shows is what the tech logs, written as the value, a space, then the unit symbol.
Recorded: 300 V
